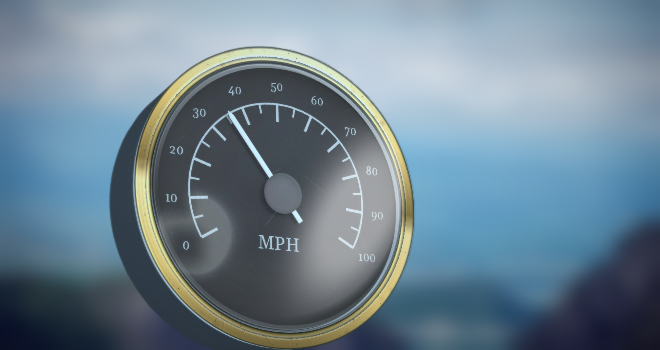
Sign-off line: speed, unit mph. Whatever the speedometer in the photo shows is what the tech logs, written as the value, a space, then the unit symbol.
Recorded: 35 mph
